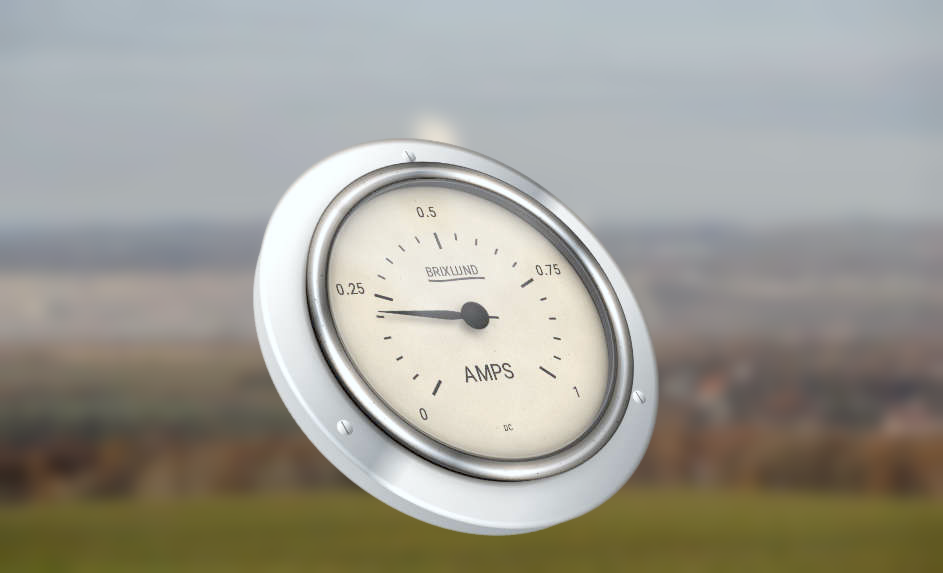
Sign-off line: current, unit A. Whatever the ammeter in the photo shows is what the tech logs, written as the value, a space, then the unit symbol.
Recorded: 0.2 A
